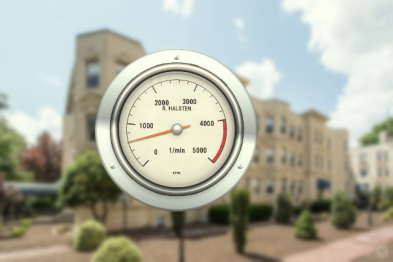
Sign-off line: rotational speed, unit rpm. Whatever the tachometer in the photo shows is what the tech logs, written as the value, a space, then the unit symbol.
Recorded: 600 rpm
